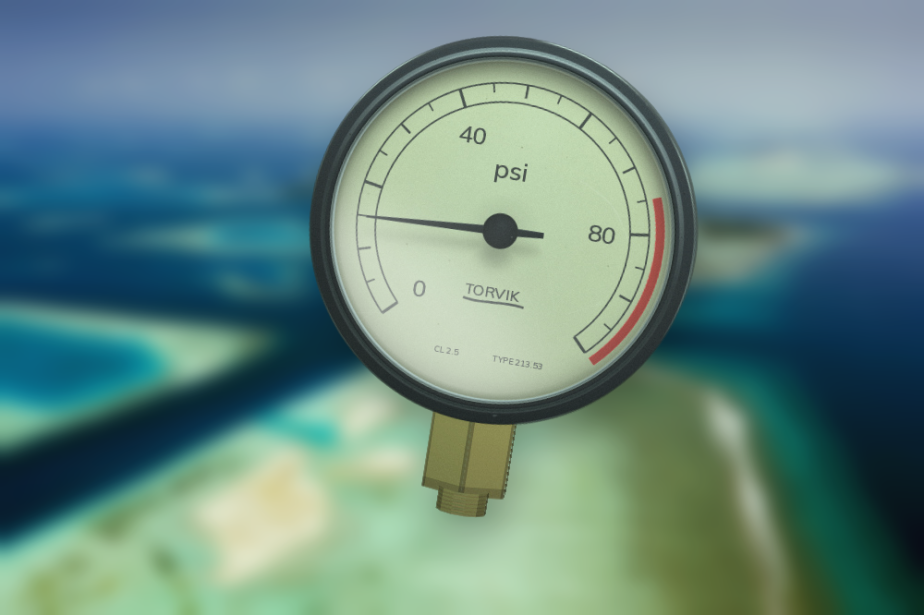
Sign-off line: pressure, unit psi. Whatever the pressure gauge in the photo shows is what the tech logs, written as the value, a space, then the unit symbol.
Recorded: 15 psi
